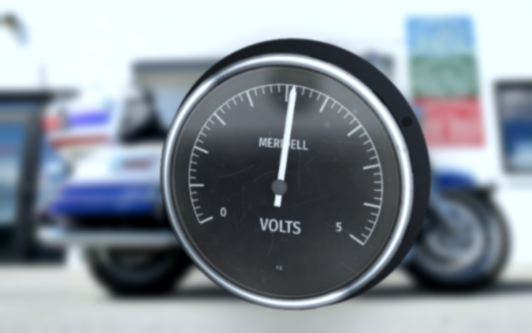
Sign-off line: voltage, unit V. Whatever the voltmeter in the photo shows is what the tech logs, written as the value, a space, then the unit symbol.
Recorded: 2.6 V
